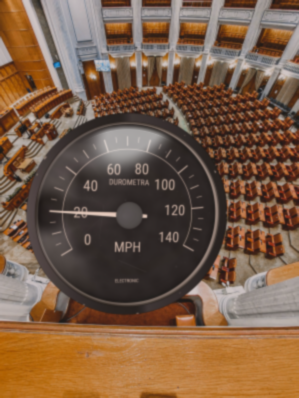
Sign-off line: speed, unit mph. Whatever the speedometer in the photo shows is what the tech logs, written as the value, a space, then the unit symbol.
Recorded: 20 mph
